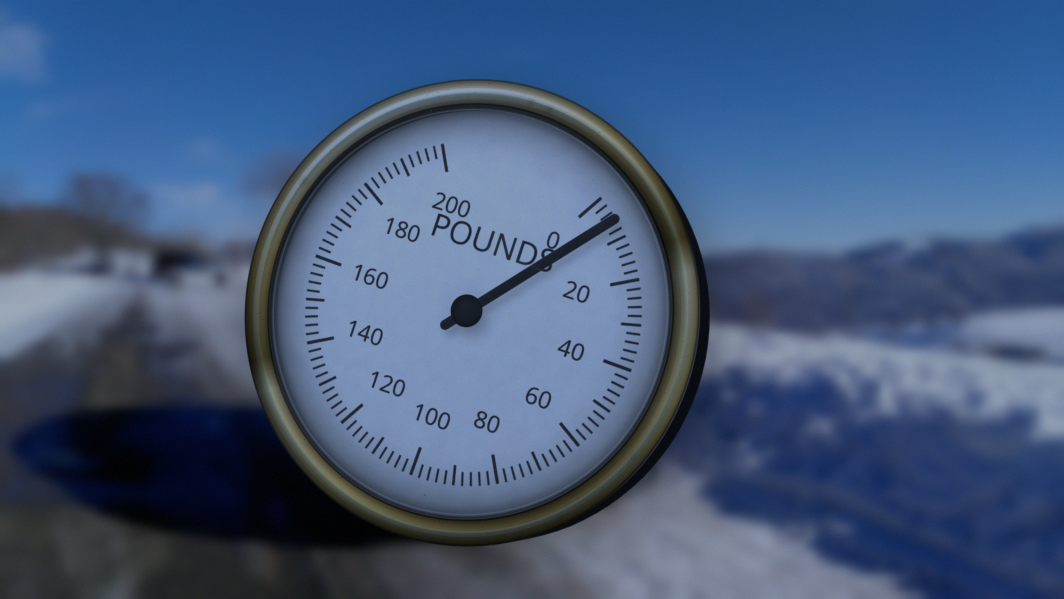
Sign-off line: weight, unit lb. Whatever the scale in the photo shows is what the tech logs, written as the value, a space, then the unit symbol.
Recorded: 6 lb
